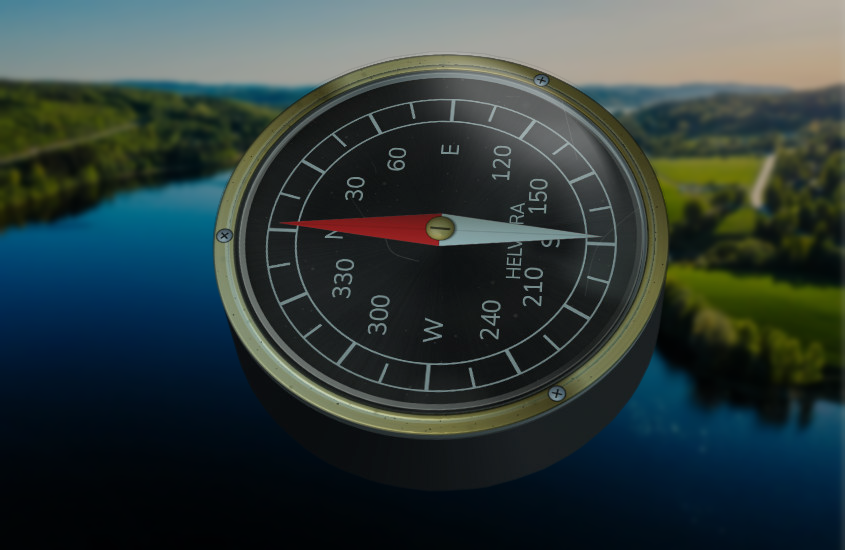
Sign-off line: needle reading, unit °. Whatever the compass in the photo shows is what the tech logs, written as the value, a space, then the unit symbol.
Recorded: 0 °
